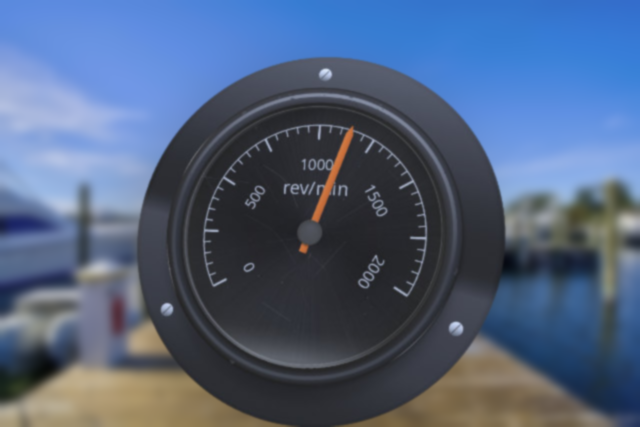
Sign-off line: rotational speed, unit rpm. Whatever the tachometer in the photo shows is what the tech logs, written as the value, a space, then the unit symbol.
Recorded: 1150 rpm
